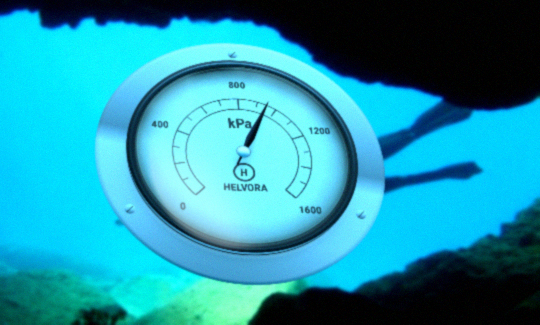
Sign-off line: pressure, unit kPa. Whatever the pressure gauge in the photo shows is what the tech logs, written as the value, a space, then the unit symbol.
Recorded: 950 kPa
